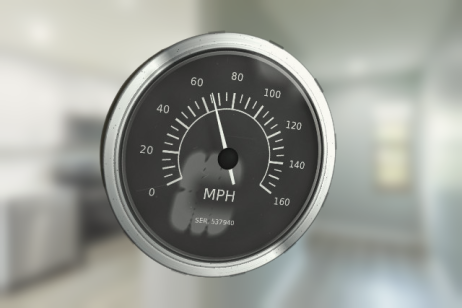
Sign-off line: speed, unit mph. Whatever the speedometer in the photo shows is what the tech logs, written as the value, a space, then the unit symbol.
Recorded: 65 mph
